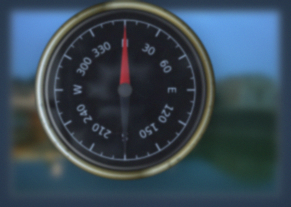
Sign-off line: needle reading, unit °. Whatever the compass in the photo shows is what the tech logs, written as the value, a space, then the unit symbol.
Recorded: 0 °
